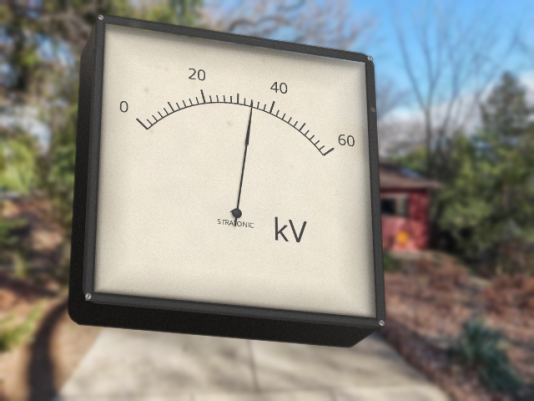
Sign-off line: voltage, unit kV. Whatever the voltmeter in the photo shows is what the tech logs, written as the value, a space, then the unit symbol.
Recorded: 34 kV
